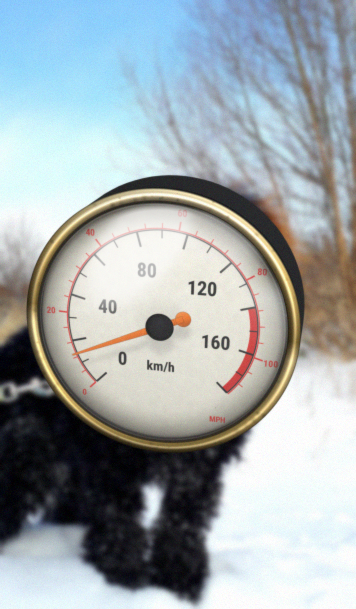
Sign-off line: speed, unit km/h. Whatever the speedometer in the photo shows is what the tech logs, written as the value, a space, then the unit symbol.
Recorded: 15 km/h
